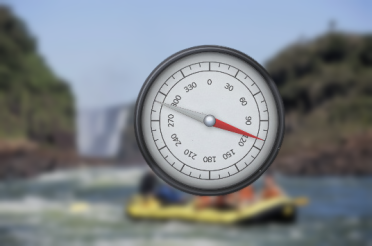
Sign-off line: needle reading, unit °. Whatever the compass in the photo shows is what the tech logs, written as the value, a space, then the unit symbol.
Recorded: 110 °
